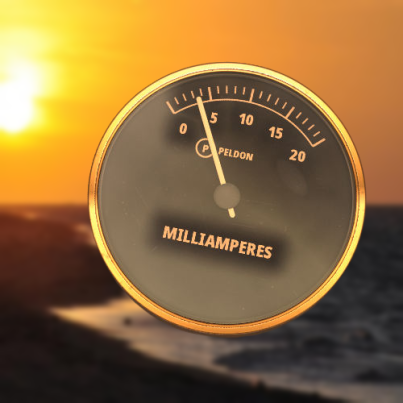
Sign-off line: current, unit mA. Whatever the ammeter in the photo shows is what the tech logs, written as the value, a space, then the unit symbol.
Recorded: 3.5 mA
